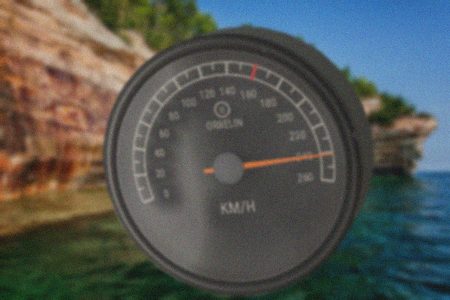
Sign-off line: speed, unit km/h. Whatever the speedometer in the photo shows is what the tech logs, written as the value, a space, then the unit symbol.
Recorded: 240 km/h
